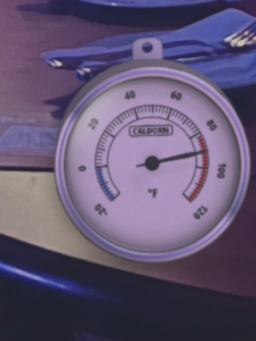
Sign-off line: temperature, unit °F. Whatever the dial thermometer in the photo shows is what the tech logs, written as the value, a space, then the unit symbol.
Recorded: 90 °F
